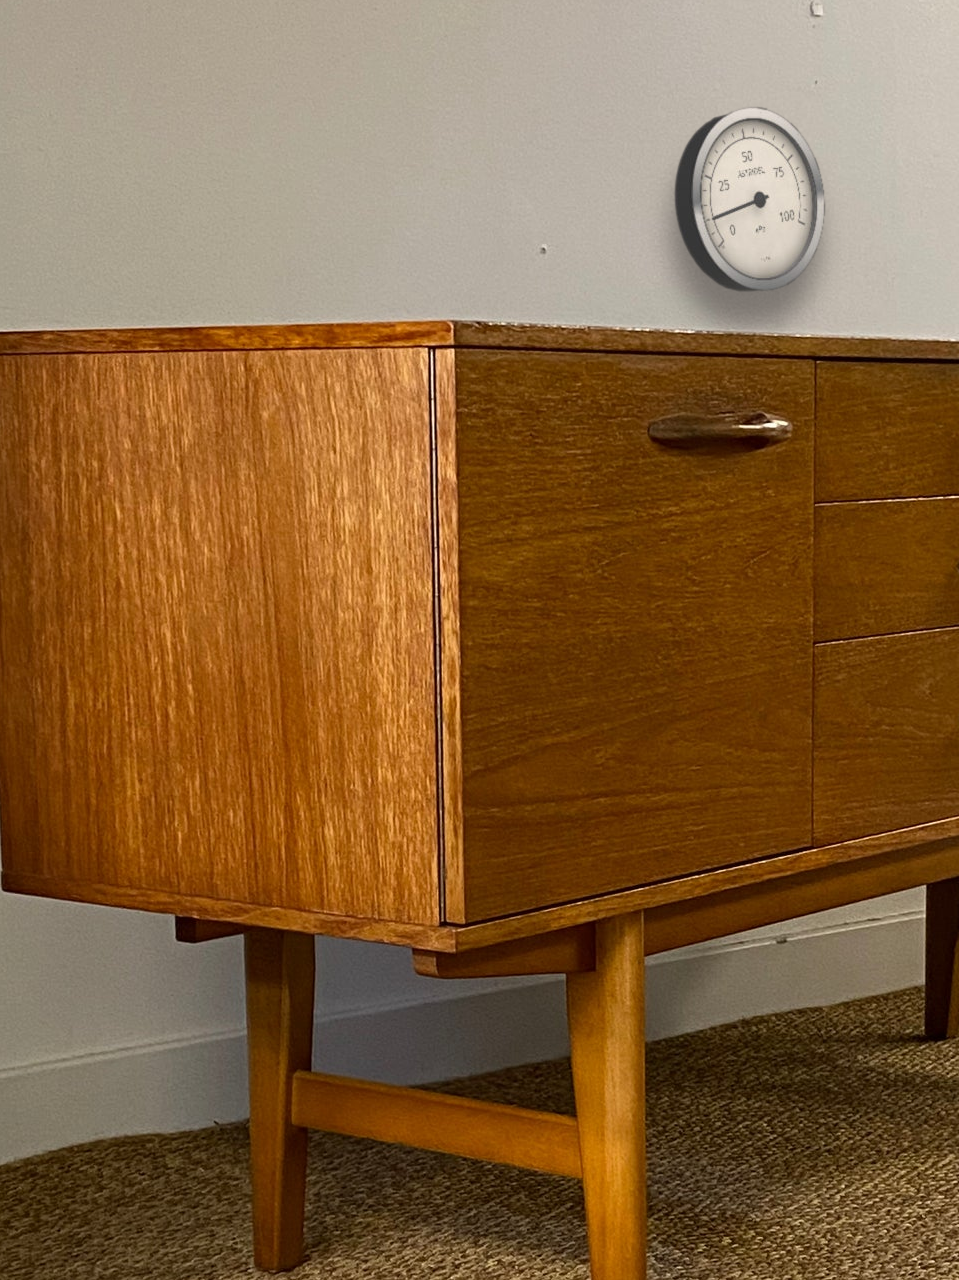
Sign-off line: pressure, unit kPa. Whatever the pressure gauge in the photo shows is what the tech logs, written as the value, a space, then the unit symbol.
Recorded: 10 kPa
